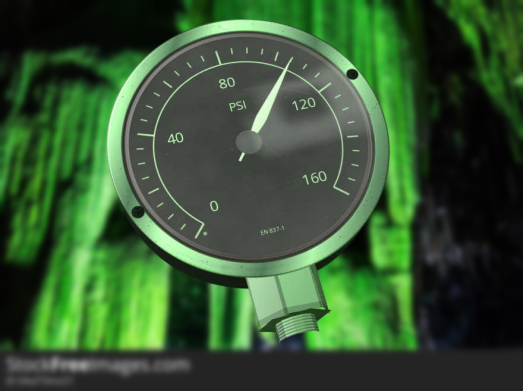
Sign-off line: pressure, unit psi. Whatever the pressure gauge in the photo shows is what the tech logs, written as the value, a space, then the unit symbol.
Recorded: 105 psi
